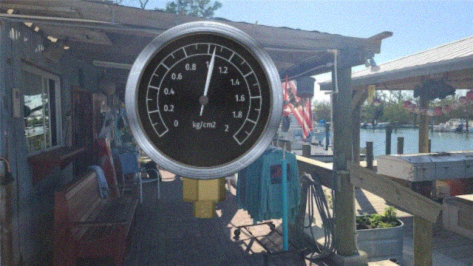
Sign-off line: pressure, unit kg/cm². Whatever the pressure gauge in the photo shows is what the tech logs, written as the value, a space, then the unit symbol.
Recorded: 1.05 kg/cm²
